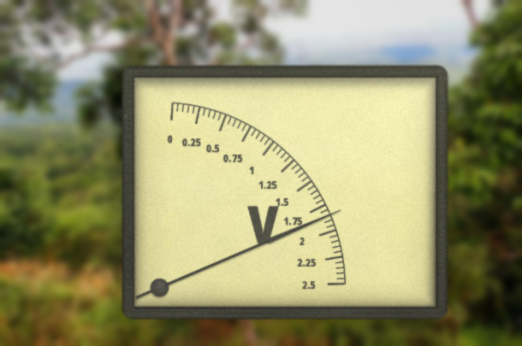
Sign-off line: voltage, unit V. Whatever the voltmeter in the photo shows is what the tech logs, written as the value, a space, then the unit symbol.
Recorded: 1.85 V
